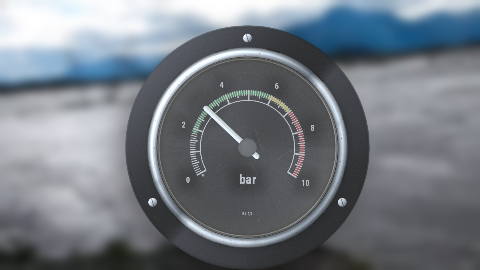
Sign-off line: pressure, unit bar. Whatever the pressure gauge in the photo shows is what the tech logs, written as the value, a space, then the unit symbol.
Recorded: 3 bar
